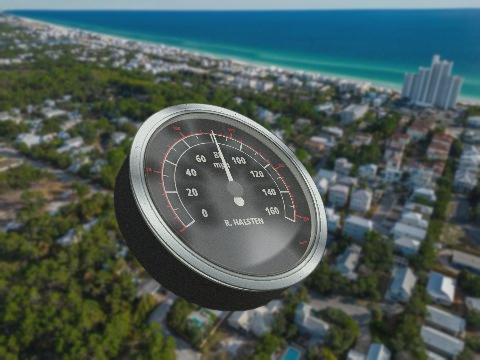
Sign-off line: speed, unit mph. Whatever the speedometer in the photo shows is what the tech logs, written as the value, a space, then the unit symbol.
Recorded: 80 mph
